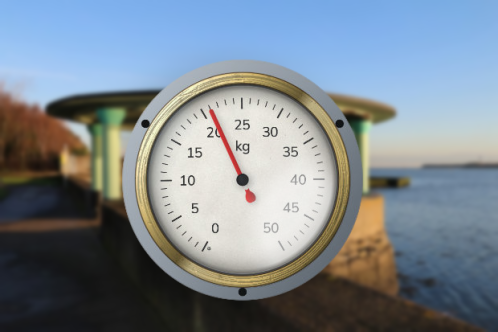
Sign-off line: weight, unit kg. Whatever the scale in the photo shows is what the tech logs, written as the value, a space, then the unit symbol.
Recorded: 21 kg
